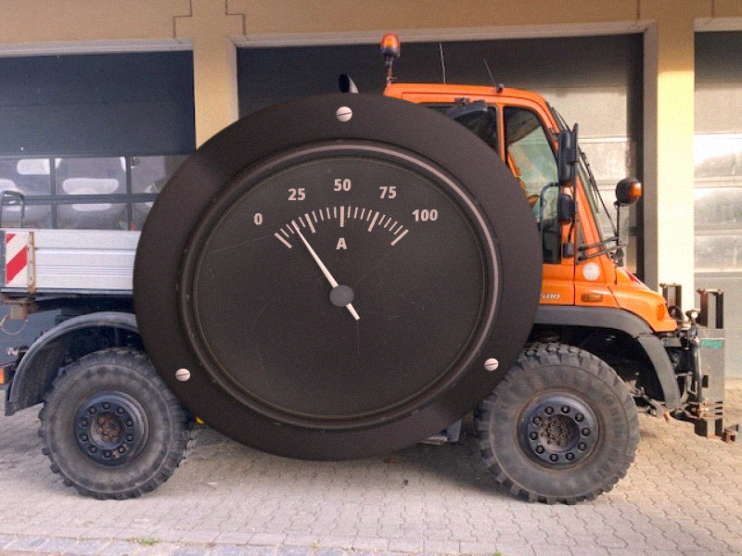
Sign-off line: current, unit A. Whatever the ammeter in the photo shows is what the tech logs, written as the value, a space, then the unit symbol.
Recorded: 15 A
